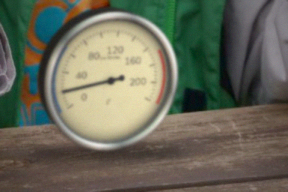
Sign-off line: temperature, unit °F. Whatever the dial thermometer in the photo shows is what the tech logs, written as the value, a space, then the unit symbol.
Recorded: 20 °F
